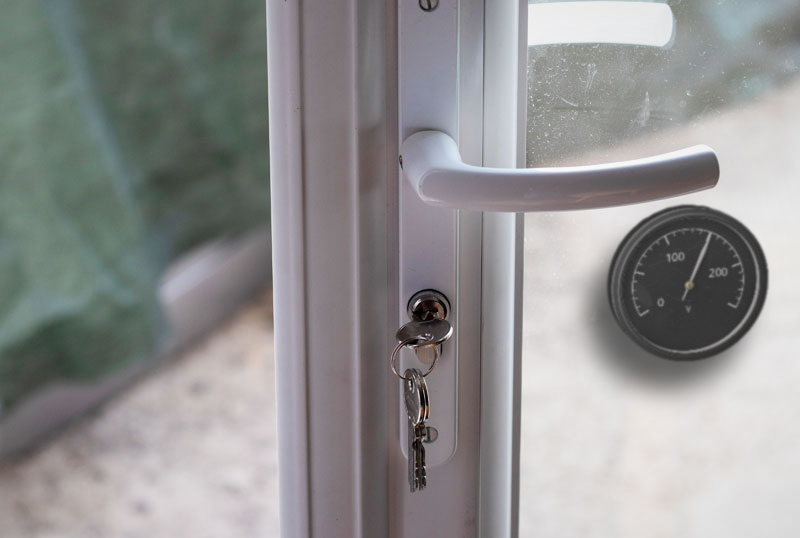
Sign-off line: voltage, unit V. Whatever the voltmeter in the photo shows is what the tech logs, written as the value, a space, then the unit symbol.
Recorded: 150 V
